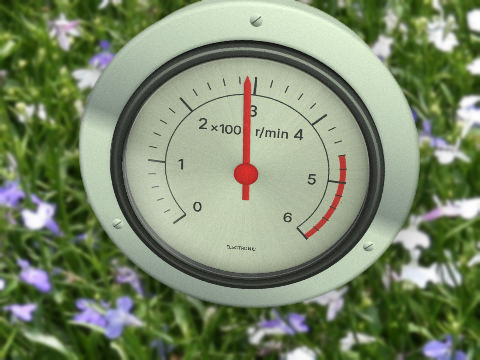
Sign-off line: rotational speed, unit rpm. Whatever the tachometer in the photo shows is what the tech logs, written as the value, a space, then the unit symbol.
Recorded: 2900 rpm
